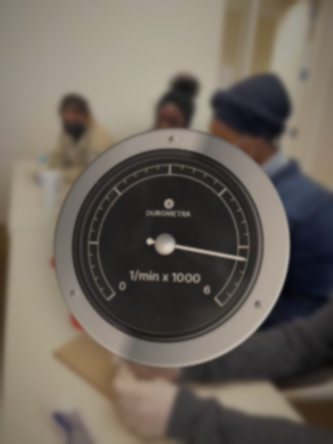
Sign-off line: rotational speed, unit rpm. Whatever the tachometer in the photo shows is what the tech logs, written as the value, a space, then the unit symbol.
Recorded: 5200 rpm
